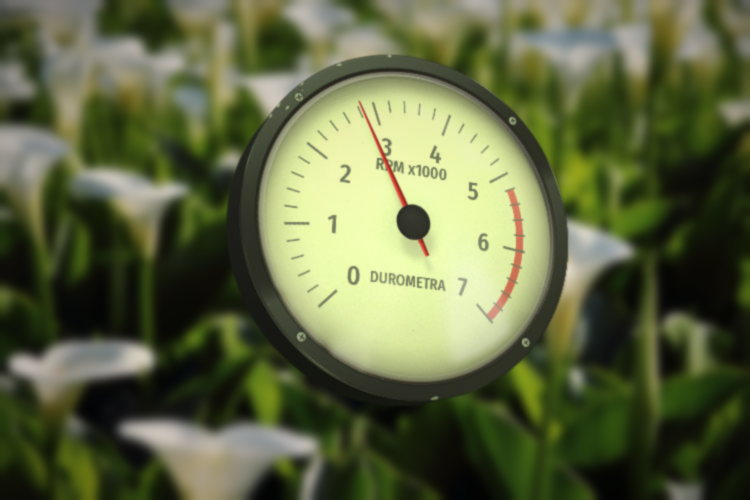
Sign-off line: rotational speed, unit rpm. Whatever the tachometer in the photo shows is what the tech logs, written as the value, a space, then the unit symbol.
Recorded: 2800 rpm
